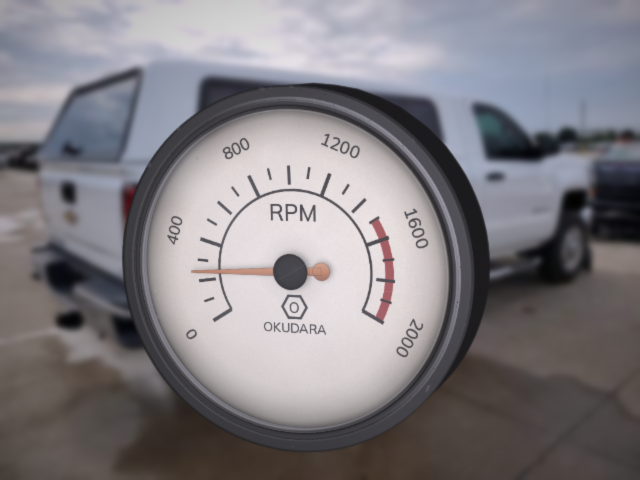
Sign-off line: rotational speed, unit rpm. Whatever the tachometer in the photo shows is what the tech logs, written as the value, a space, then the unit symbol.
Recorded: 250 rpm
